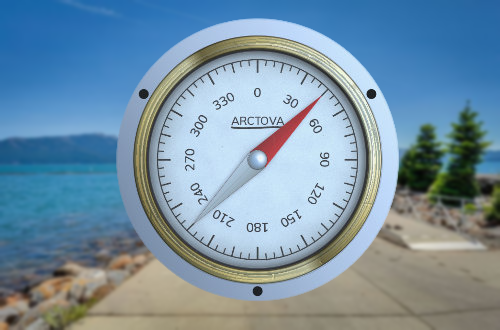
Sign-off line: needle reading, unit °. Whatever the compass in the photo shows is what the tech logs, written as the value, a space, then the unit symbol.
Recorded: 45 °
